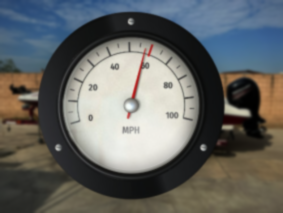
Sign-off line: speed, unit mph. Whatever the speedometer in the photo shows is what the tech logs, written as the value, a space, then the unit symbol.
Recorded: 57.5 mph
